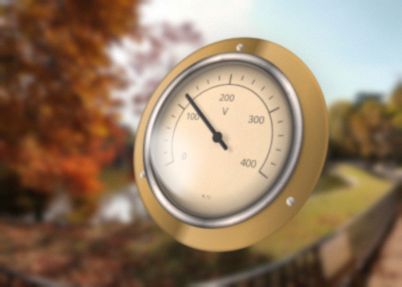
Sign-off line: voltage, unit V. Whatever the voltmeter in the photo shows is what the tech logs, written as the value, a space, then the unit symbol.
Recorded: 120 V
